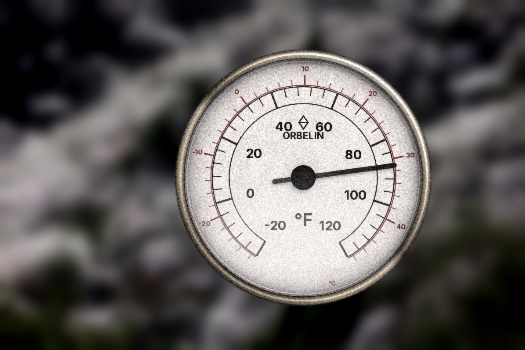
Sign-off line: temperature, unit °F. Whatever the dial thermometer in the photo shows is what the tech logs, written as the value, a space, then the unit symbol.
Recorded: 88 °F
